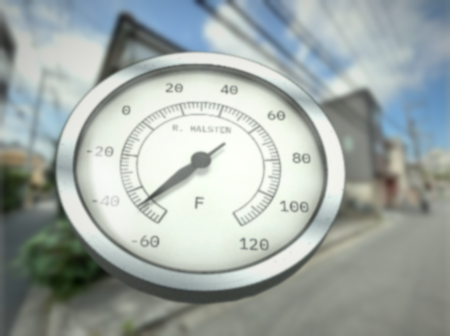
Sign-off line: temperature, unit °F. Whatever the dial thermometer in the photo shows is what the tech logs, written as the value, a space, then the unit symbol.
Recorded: -50 °F
